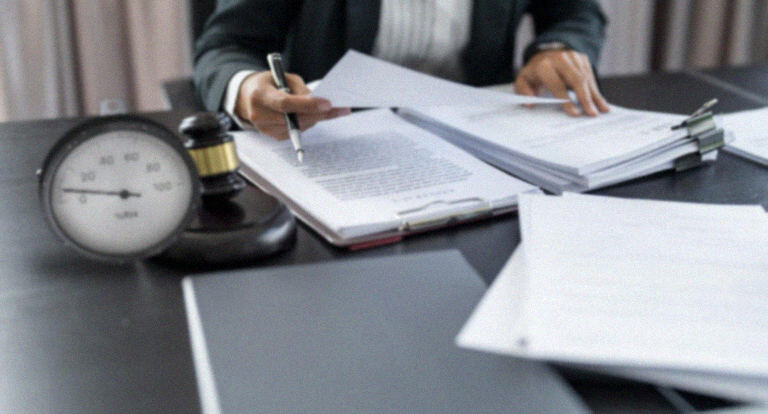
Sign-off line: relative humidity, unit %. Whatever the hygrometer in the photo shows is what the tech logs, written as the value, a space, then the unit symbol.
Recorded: 8 %
